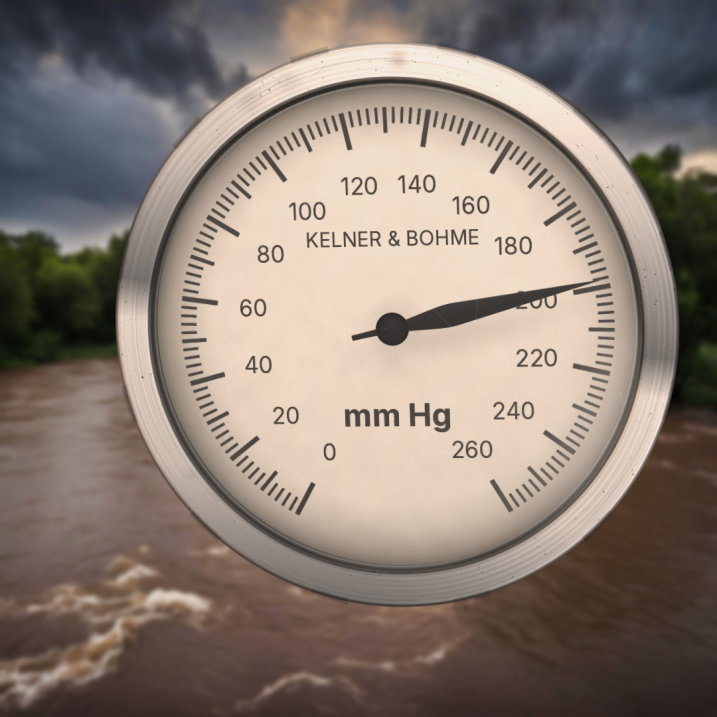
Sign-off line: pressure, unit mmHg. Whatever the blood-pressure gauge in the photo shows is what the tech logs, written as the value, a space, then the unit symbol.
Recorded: 198 mmHg
